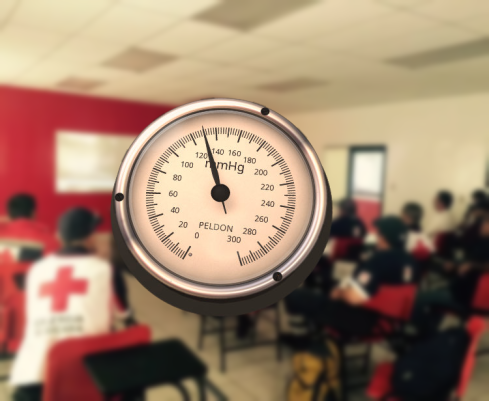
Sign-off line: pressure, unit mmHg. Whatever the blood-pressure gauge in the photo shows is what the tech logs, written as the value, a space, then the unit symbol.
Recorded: 130 mmHg
